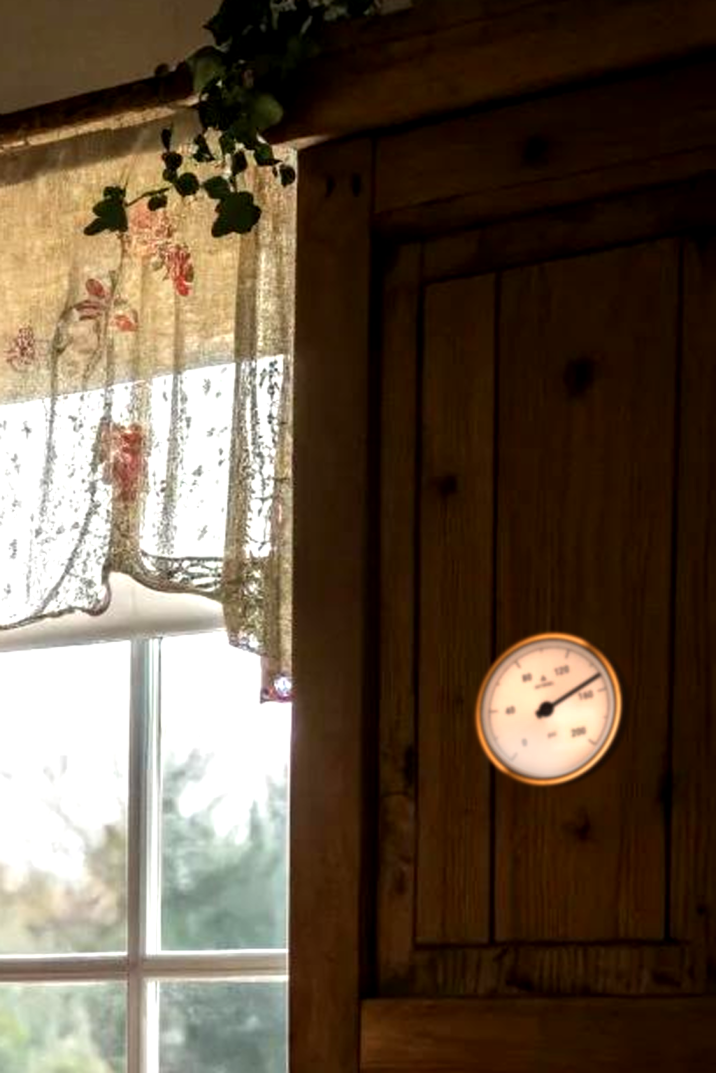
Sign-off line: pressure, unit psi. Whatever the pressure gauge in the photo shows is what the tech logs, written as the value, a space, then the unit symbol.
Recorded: 150 psi
